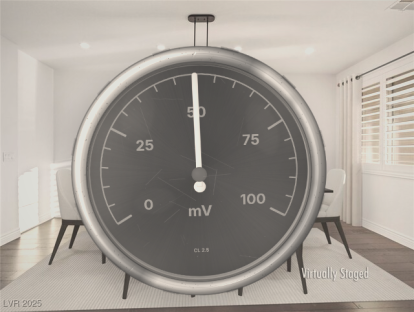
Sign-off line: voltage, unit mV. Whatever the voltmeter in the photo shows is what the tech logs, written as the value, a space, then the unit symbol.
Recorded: 50 mV
